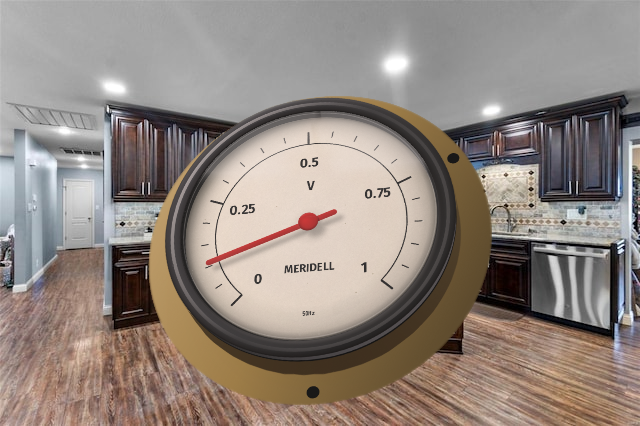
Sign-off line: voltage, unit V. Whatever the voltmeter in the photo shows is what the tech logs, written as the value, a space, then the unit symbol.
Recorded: 0.1 V
